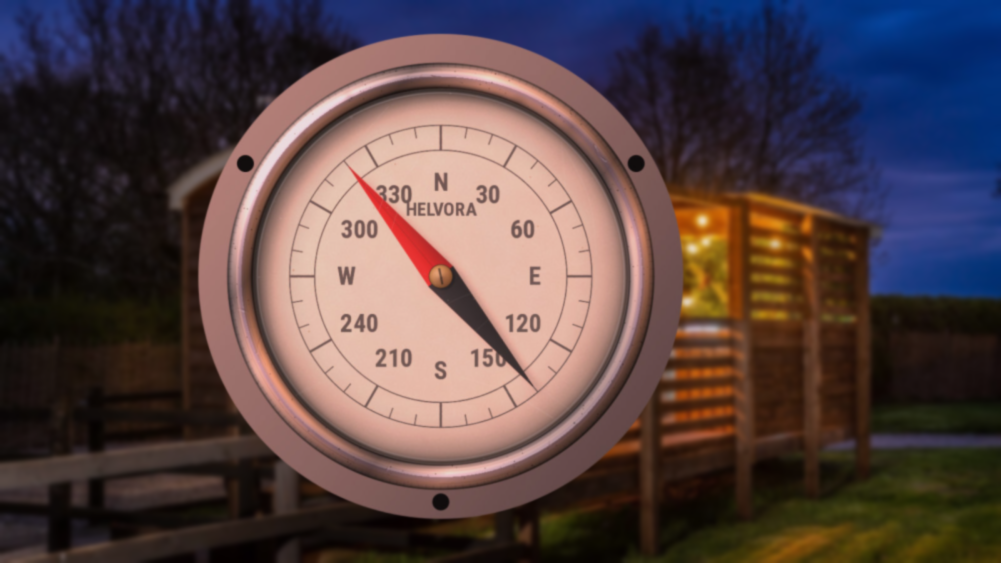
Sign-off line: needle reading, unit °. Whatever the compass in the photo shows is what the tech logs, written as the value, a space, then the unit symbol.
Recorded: 320 °
